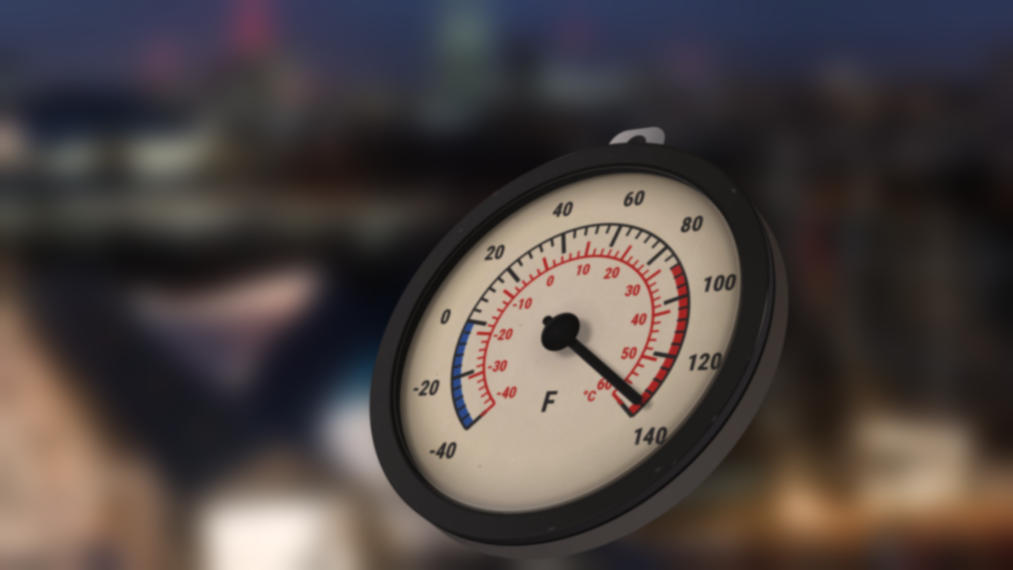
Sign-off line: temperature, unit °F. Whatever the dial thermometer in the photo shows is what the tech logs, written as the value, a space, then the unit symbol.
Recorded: 136 °F
